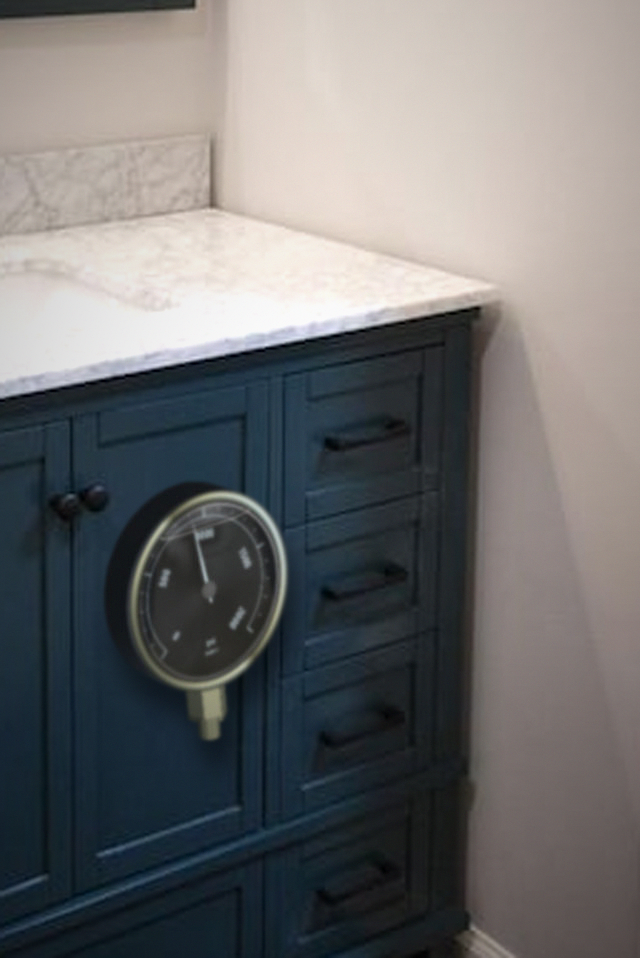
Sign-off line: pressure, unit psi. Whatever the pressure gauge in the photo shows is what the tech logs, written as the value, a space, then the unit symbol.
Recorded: 900 psi
